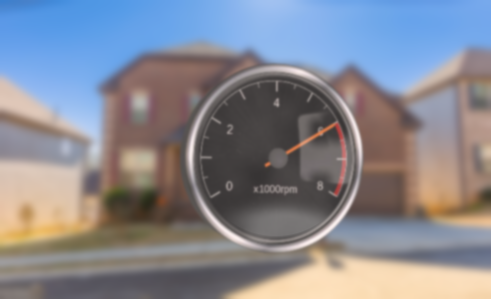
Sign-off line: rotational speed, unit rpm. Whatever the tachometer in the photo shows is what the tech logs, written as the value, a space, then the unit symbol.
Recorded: 6000 rpm
